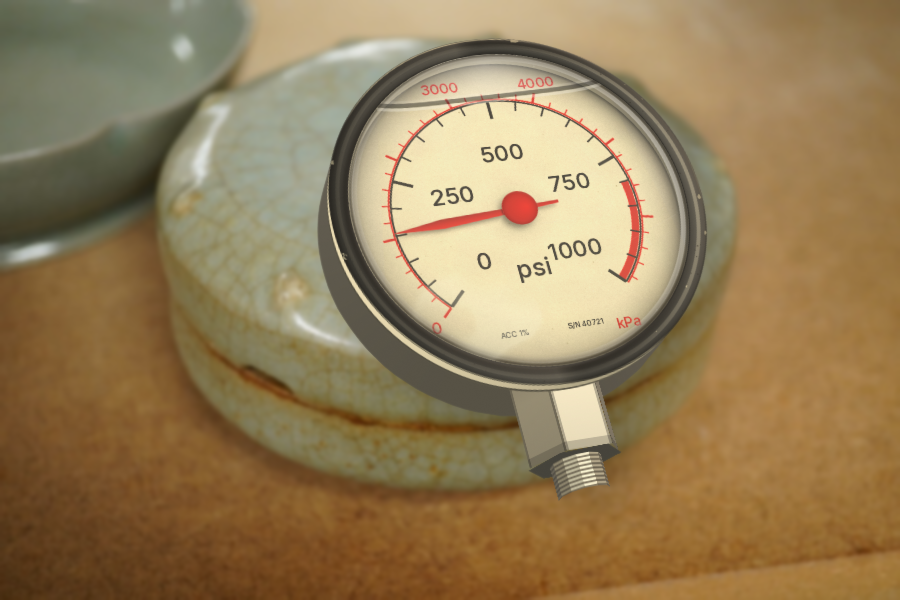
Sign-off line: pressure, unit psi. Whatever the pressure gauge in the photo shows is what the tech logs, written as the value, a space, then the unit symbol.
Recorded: 150 psi
